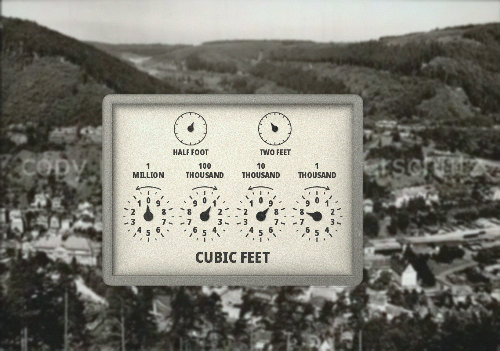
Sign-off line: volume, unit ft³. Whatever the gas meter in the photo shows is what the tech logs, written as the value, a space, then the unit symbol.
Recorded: 8800 ft³
